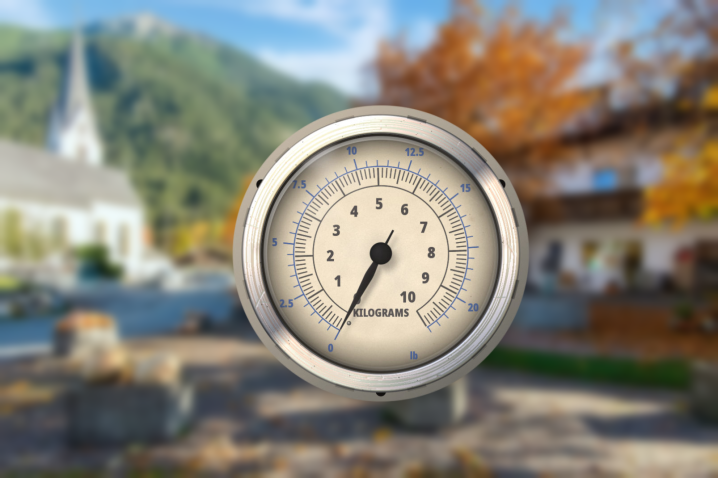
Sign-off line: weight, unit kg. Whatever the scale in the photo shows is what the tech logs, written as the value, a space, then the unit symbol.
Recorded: 0 kg
